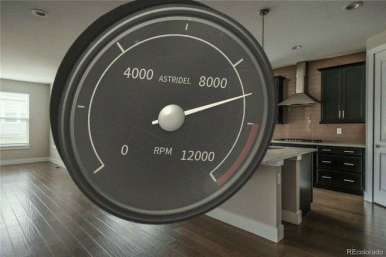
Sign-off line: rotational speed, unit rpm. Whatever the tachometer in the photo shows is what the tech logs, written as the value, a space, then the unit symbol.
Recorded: 9000 rpm
